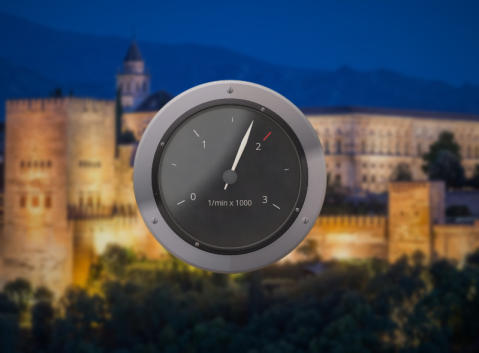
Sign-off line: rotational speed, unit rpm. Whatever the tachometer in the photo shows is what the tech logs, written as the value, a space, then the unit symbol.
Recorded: 1750 rpm
